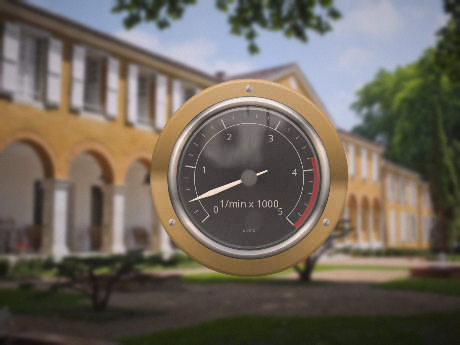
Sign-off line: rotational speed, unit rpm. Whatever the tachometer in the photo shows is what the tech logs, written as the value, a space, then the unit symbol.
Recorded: 400 rpm
